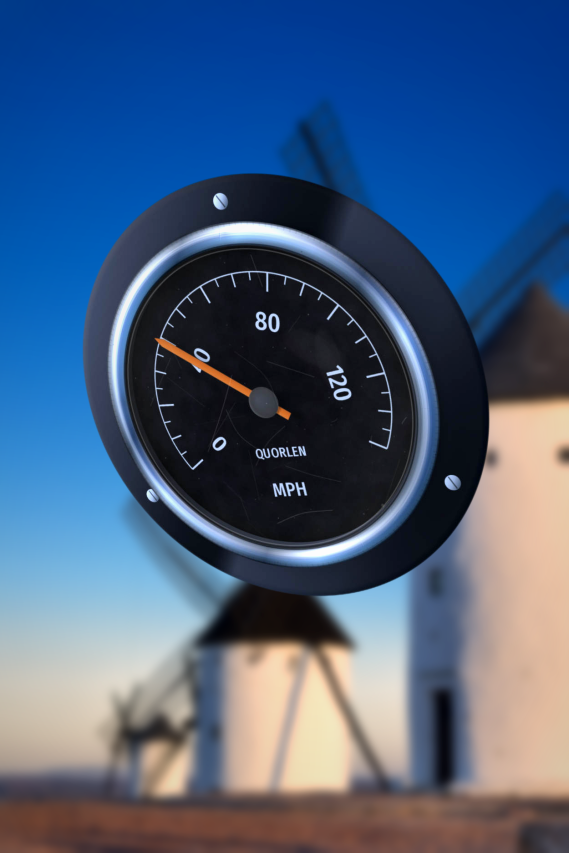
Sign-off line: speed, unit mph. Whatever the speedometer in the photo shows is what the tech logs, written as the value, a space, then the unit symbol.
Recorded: 40 mph
